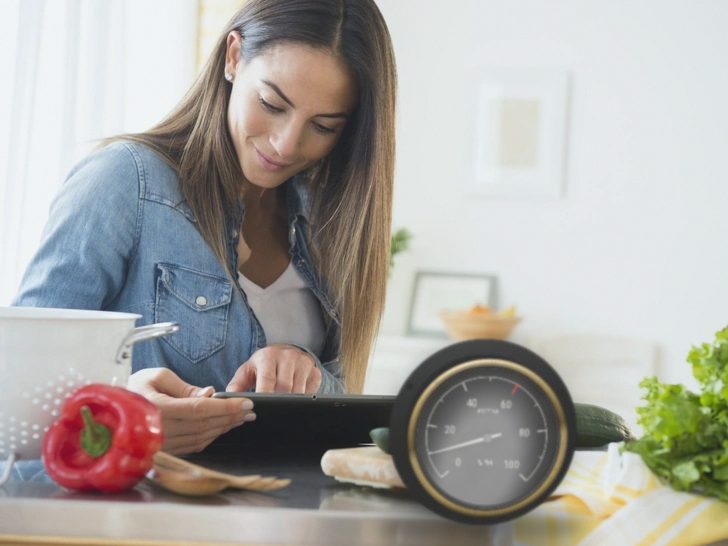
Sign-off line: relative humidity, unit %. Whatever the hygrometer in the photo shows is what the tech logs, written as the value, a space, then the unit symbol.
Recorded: 10 %
